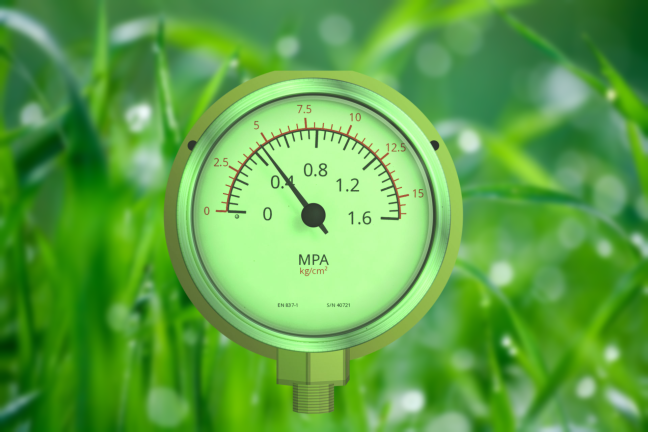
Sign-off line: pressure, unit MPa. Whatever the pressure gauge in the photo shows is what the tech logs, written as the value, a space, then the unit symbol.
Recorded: 0.45 MPa
